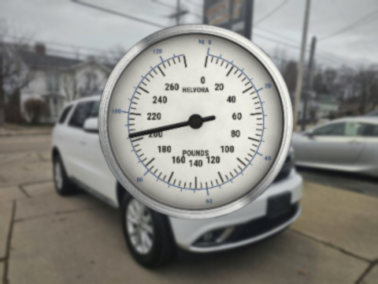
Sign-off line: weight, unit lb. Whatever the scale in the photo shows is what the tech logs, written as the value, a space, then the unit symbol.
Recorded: 204 lb
